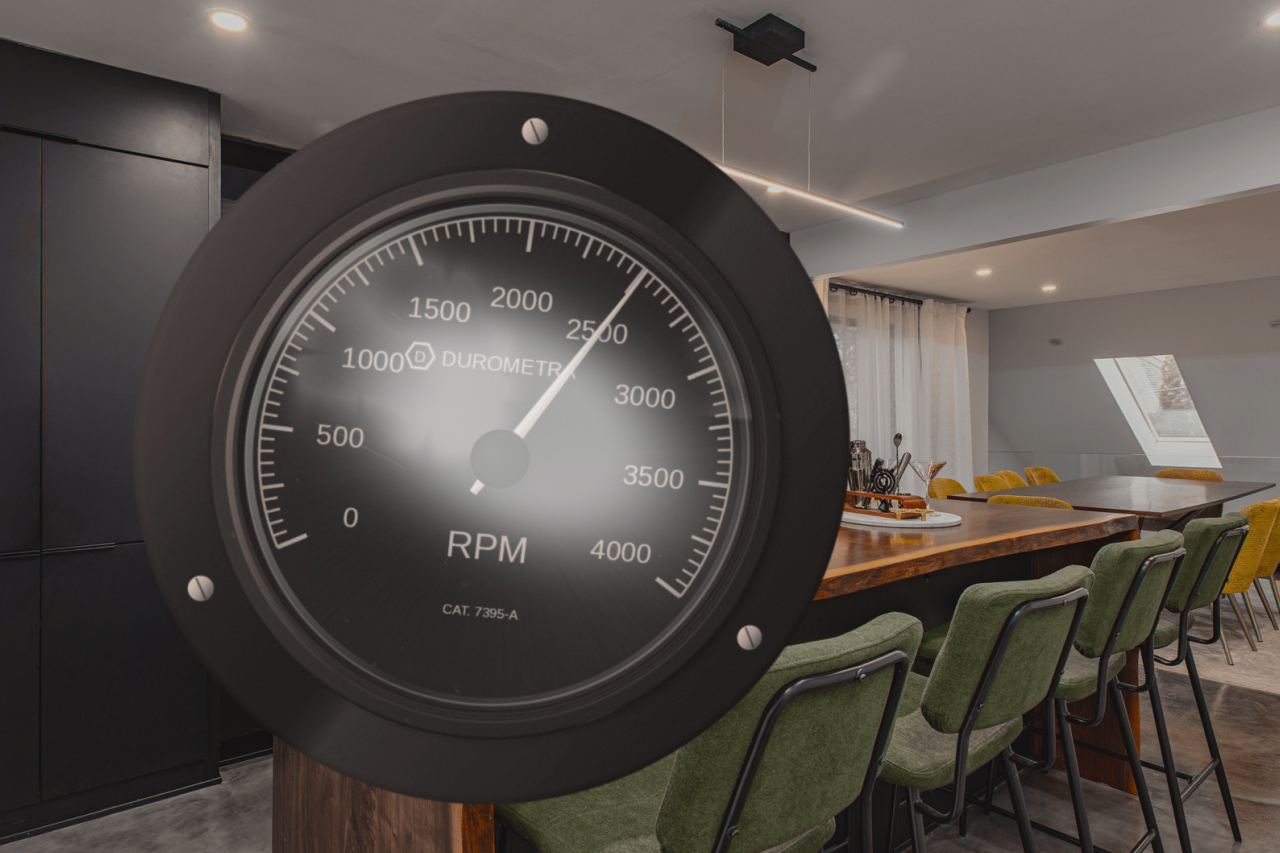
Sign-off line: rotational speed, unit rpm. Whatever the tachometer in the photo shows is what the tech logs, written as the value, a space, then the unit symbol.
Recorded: 2500 rpm
